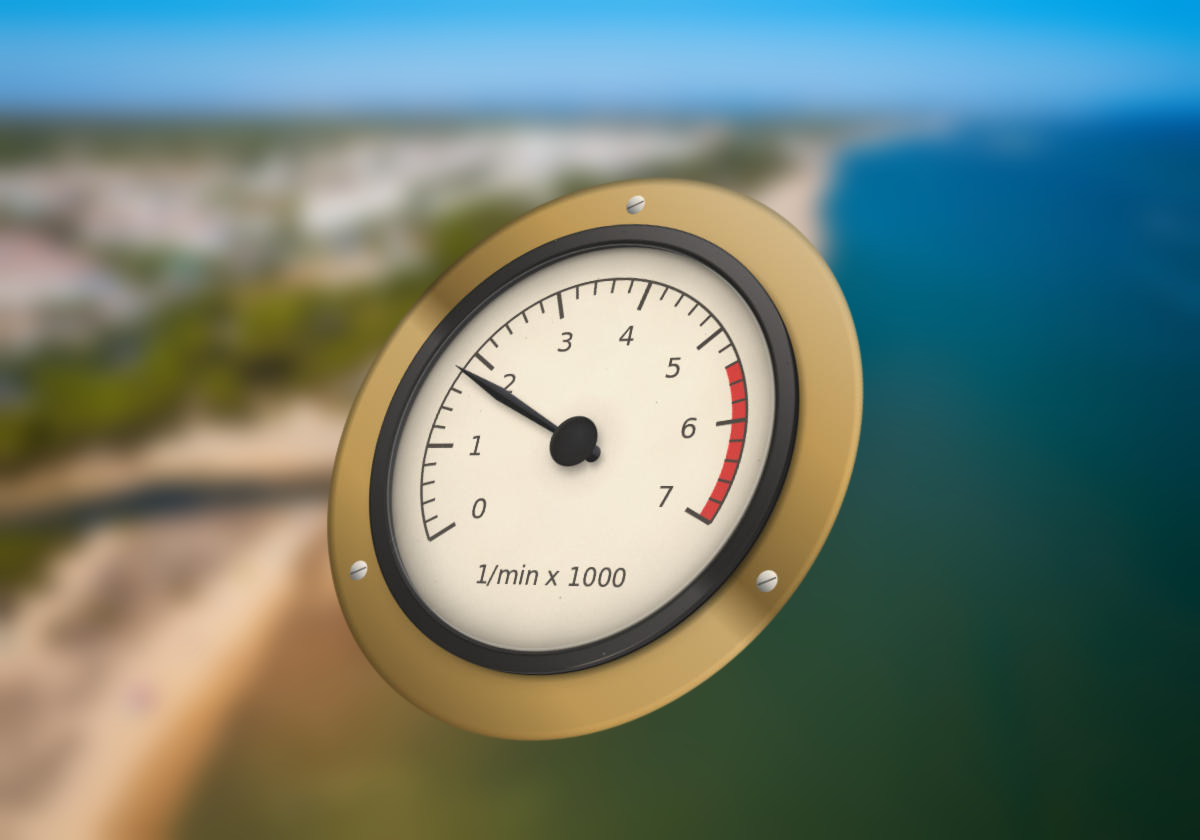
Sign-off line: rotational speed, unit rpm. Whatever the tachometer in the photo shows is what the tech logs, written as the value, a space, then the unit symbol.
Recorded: 1800 rpm
